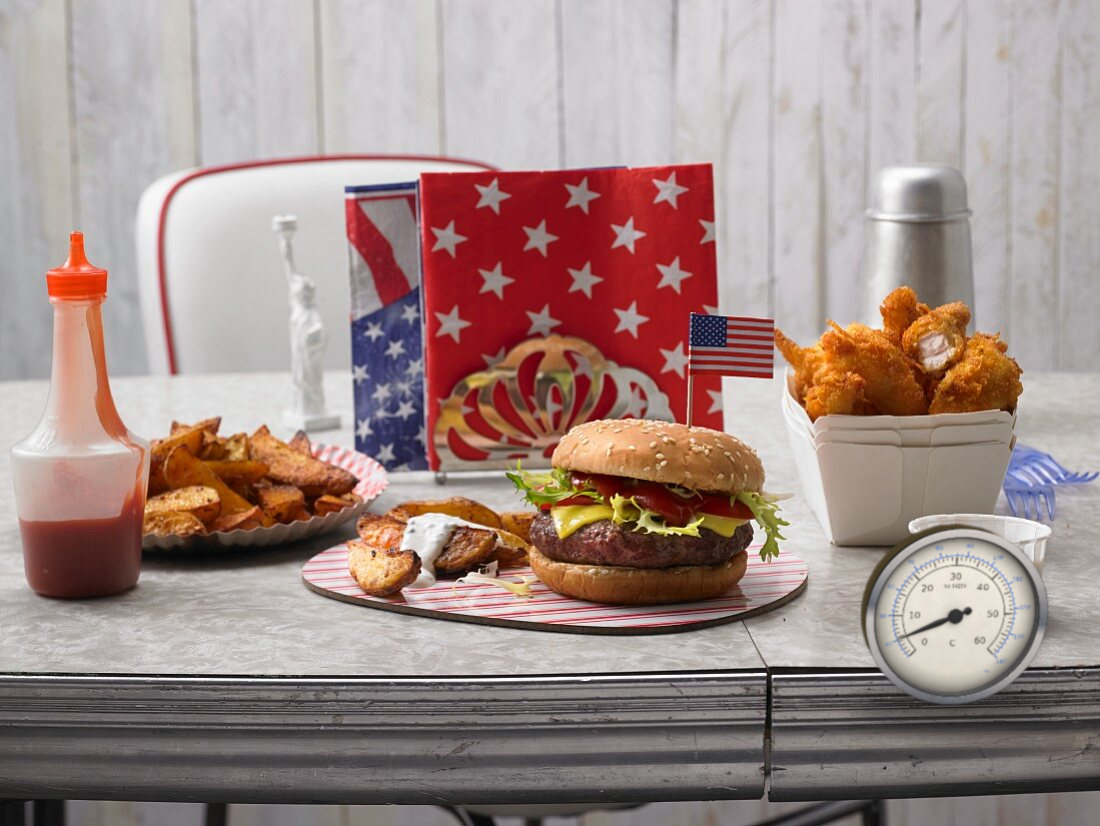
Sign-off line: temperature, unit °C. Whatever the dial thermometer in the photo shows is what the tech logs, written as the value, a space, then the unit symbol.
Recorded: 5 °C
